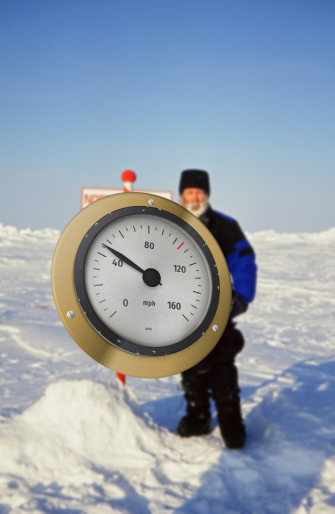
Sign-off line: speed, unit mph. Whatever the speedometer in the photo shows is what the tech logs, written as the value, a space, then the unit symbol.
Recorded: 45 mph
